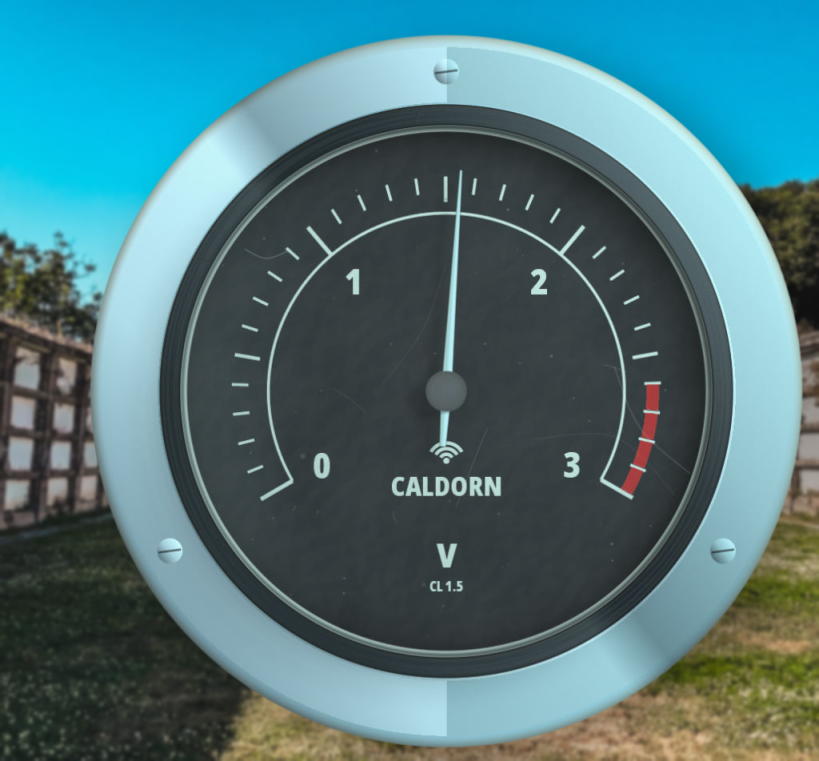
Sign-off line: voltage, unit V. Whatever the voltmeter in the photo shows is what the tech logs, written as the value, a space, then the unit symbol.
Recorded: 1.55 V
